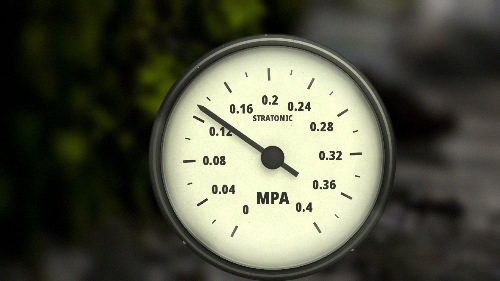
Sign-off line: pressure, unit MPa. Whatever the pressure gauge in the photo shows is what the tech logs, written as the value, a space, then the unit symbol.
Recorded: 0.13 MPa
